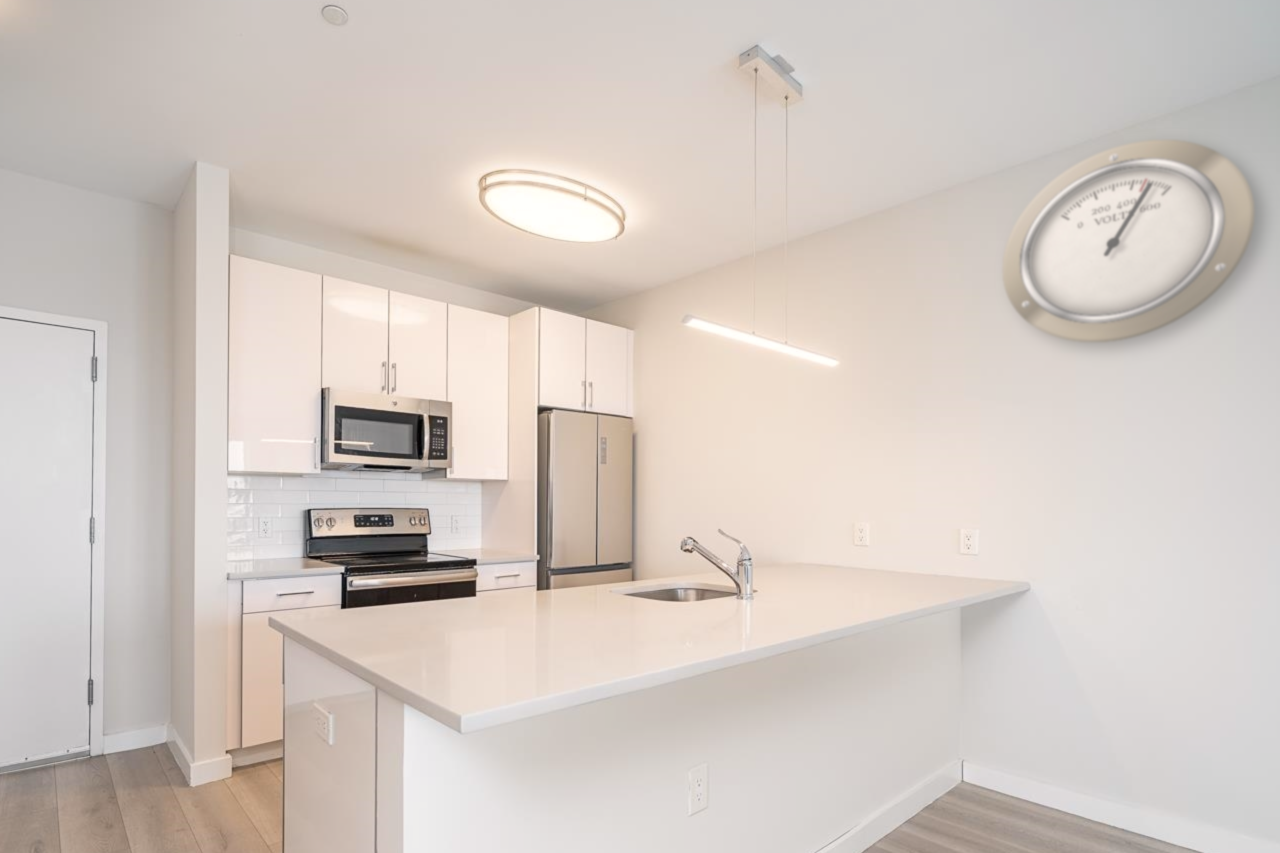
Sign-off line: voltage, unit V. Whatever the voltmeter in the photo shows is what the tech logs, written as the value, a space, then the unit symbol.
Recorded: 500 V
